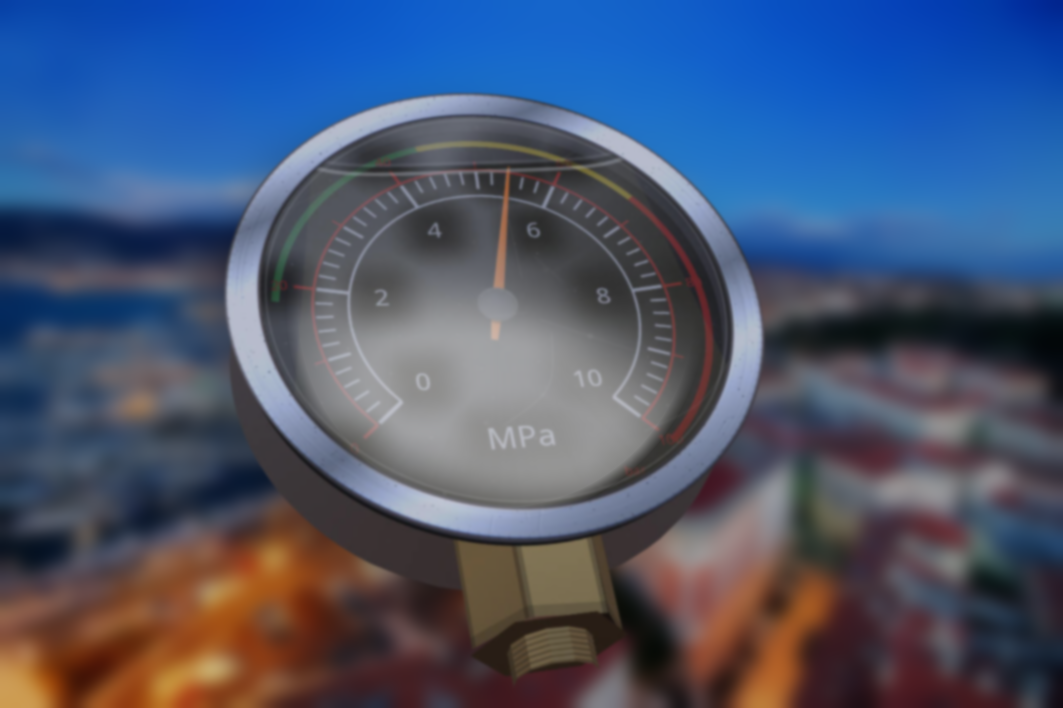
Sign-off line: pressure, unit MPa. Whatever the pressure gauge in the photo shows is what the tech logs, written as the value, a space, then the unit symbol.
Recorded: 5.4 MPa
